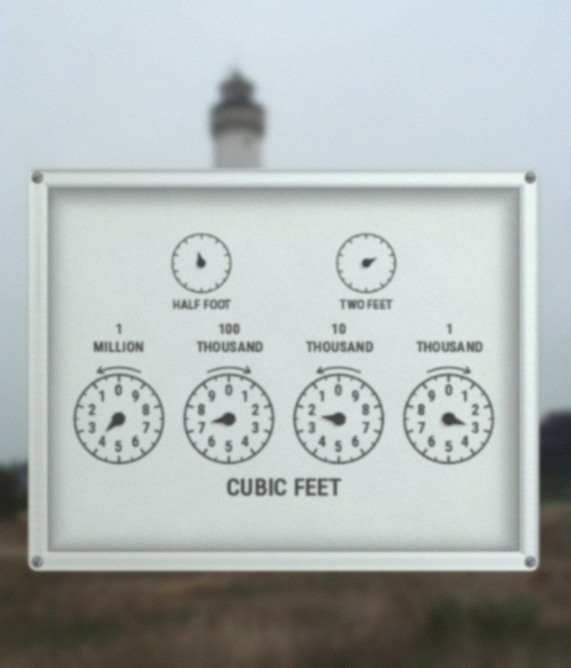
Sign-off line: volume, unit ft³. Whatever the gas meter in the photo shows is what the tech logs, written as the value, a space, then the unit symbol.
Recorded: 372300 ft³
